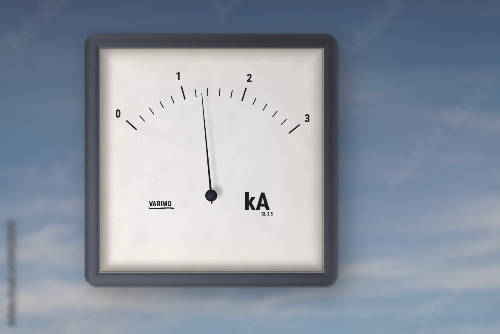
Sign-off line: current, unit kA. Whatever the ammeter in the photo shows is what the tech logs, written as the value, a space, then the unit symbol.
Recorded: 1.3 kA
